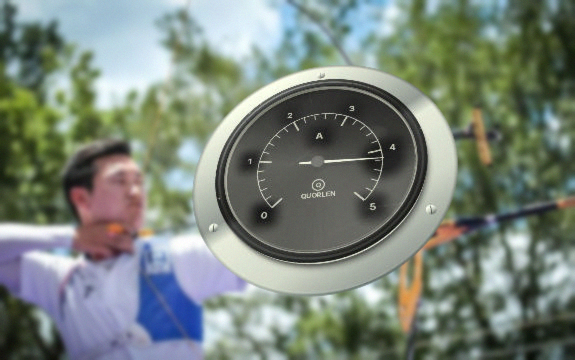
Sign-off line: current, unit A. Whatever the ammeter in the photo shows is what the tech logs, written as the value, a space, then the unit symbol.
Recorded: 4.2 A
